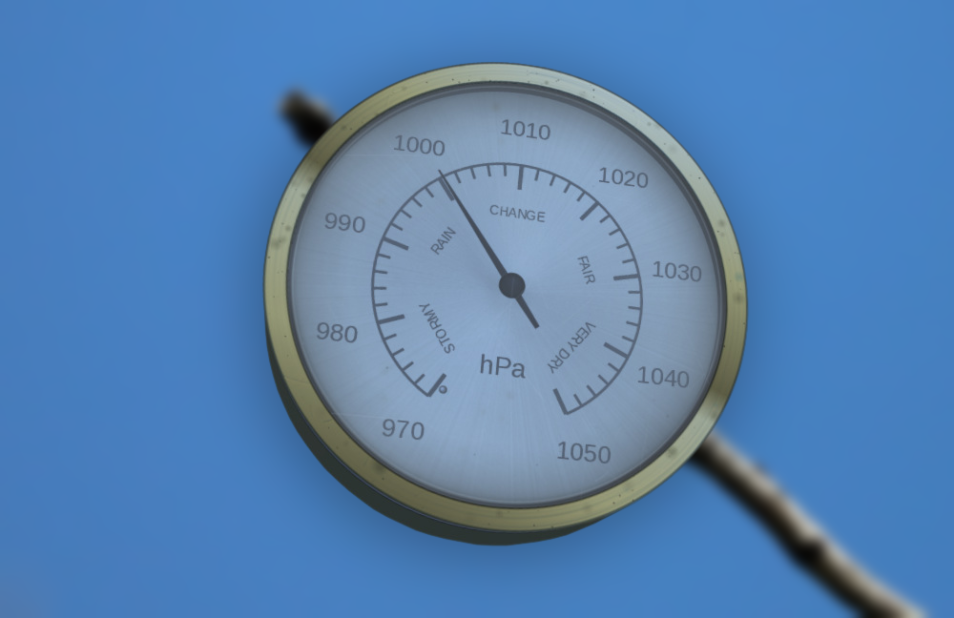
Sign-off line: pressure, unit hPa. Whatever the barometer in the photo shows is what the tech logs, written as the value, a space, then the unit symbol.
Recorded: 1000 hPa
